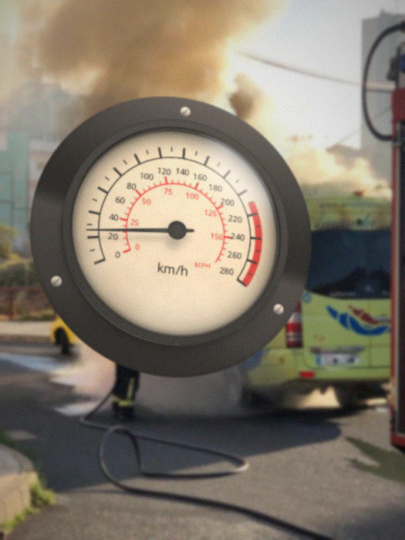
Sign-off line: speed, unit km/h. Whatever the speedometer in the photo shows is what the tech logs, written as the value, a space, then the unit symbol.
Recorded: 25 km/h
